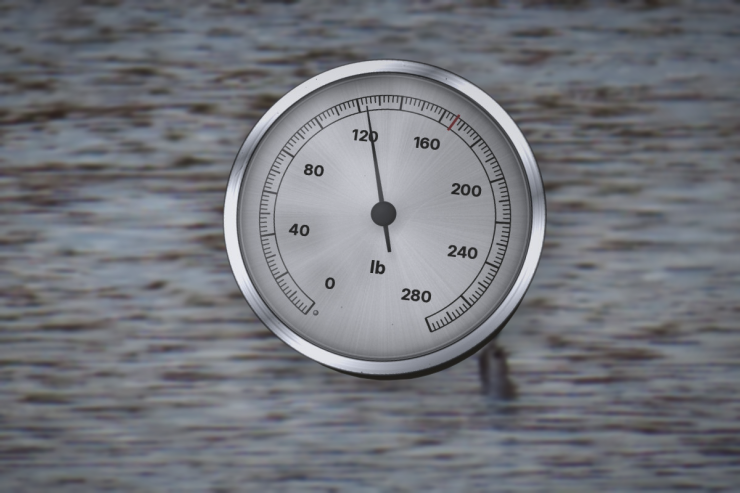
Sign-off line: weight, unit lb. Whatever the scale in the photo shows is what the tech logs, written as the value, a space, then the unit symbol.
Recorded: 124 lb
